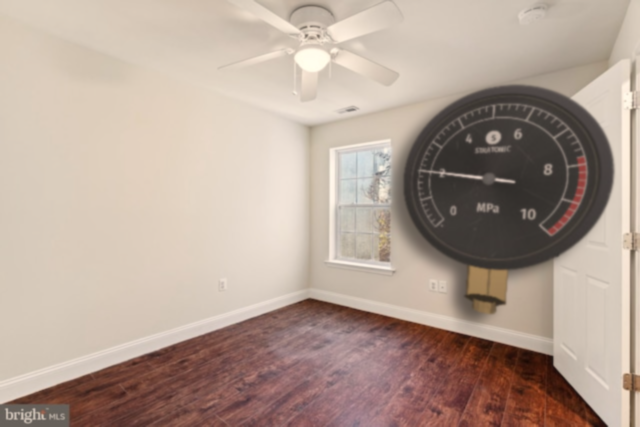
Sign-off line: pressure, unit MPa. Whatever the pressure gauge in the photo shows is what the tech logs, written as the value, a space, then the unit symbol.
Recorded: 2 MPa
